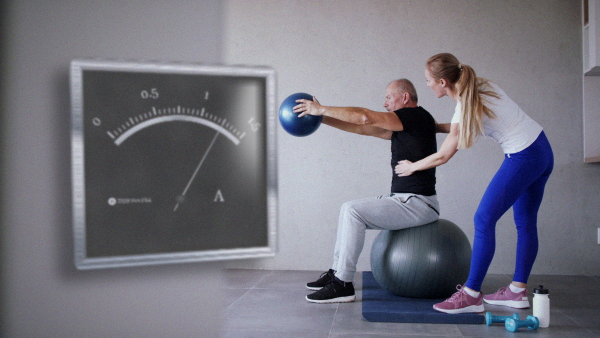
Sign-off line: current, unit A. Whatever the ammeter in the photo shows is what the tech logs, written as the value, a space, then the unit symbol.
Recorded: 1.25 A
